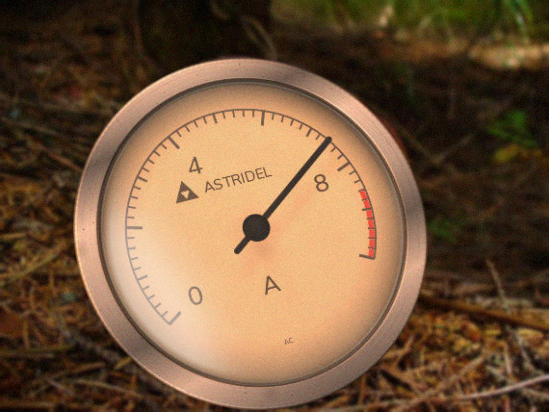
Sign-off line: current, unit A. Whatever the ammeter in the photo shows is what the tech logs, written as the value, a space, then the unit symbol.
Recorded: 7.4 A
